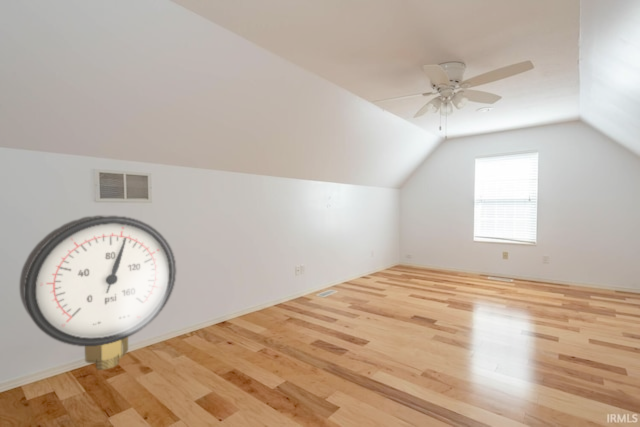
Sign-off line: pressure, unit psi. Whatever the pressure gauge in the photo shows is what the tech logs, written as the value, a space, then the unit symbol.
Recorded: 90 psi
